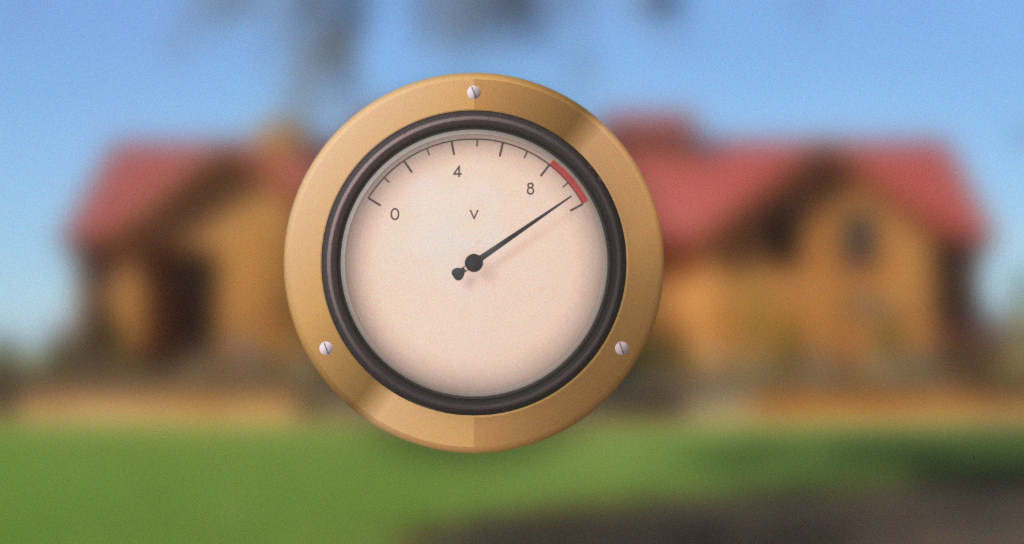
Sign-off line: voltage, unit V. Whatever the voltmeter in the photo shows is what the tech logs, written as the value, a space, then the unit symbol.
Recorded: 9.5 V
